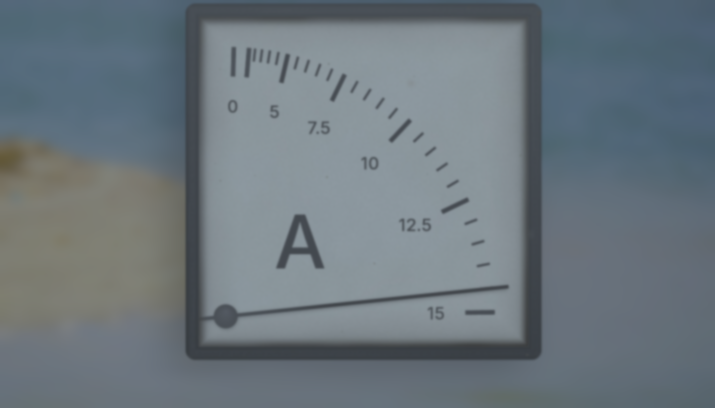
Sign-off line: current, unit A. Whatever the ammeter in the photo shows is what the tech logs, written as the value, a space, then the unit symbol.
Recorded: 14.5 A
